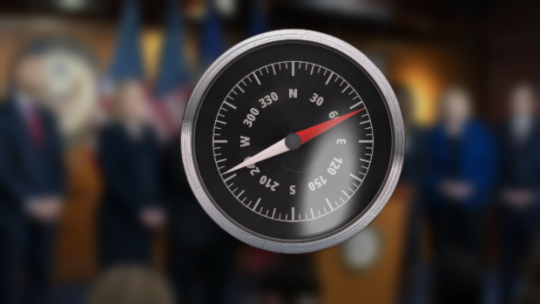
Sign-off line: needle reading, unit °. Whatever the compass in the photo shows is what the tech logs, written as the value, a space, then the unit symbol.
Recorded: 65 °
